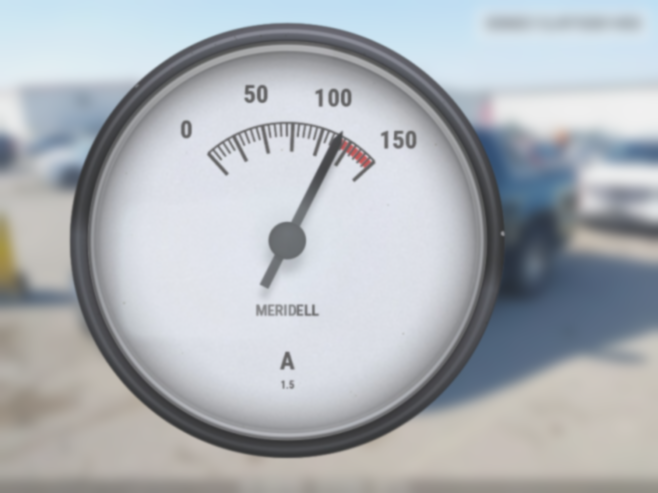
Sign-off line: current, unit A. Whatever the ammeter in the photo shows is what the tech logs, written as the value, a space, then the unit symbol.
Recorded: 115 A
